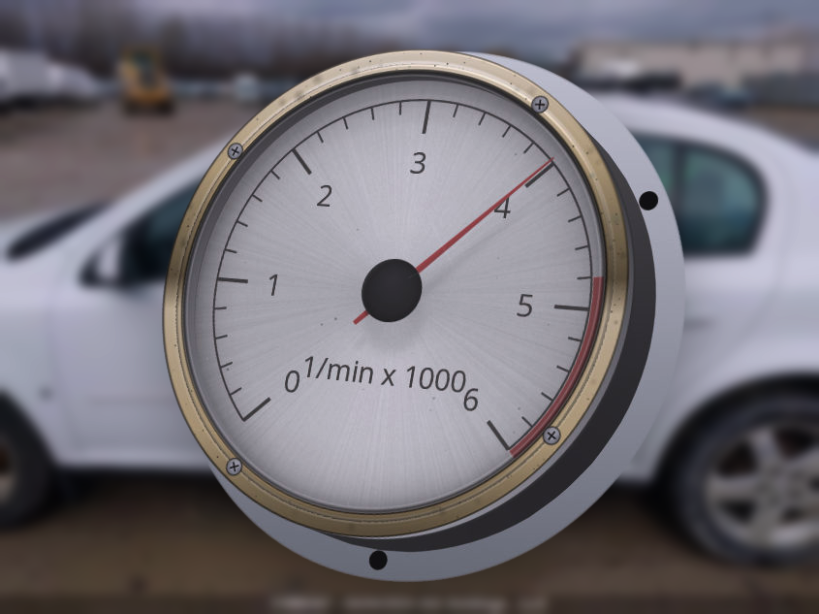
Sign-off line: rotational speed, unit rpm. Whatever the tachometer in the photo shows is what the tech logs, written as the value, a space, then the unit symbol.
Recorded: 4000 rpm
